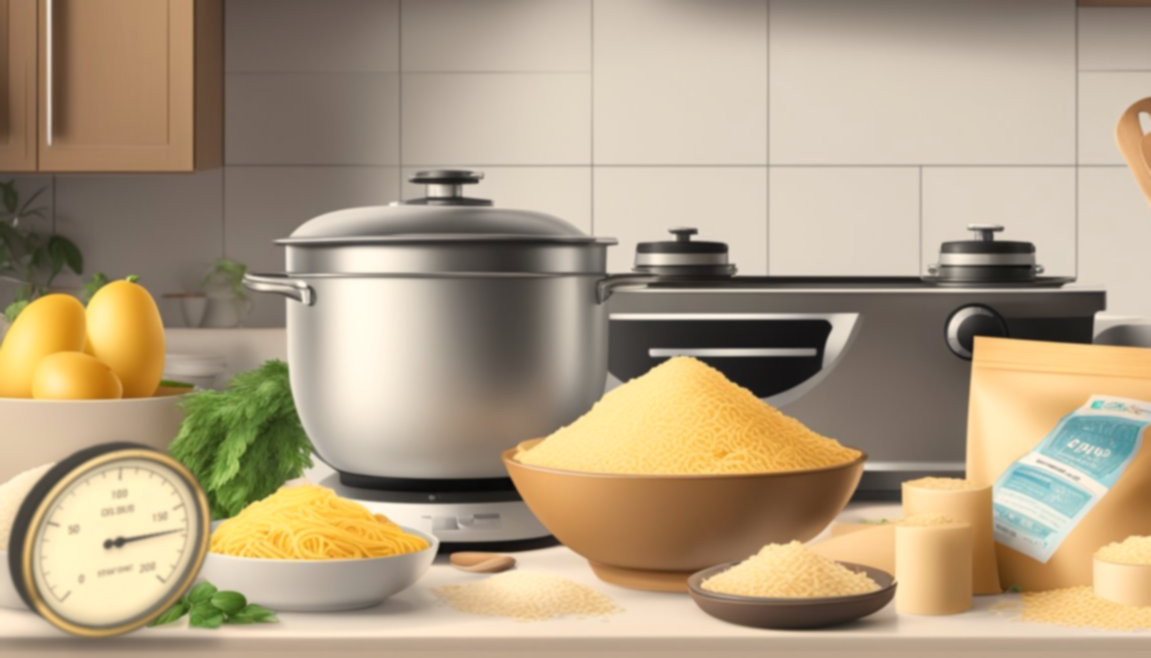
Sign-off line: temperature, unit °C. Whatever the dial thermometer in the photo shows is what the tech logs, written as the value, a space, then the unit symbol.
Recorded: 165 °C
